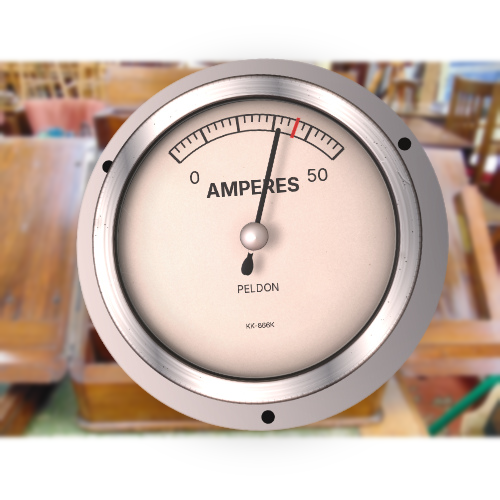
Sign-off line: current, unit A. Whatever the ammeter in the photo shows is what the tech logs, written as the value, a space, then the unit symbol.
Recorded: 32 A
